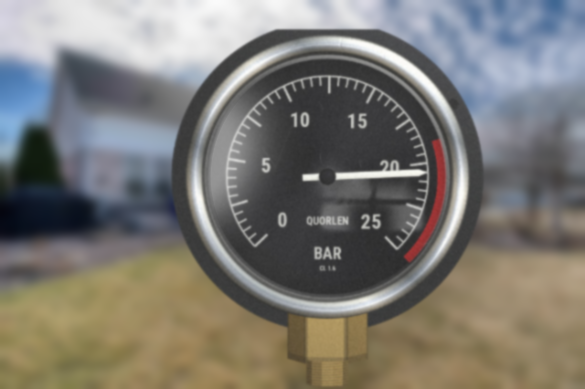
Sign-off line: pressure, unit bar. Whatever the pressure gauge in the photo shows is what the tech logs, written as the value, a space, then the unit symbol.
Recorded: 20.5 bar
